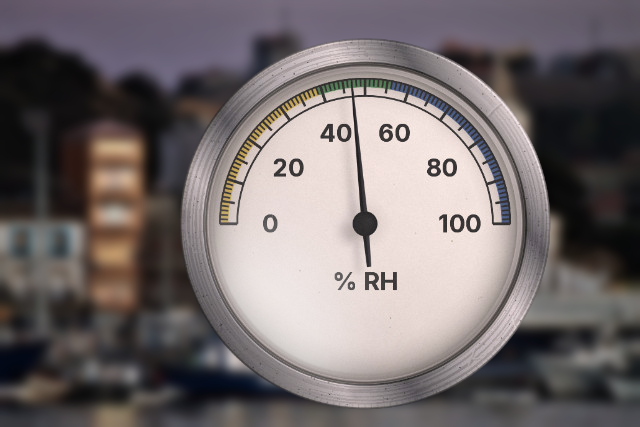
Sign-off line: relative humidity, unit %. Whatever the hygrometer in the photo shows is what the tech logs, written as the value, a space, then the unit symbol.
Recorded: 47 %
